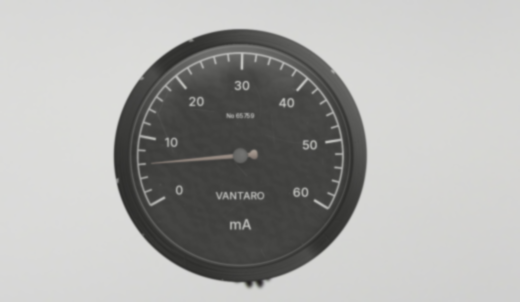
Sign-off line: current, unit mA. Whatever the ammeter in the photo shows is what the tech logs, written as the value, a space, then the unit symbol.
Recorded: 6 mA
